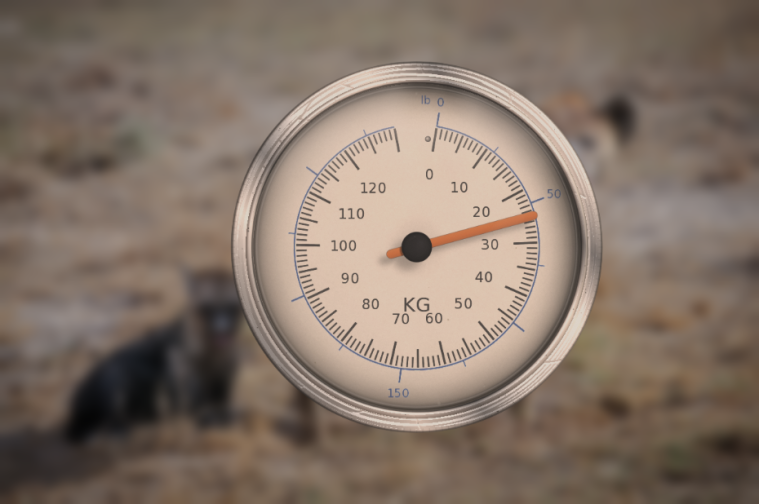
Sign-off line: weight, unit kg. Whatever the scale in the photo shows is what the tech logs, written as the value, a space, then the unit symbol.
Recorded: 25 kg
